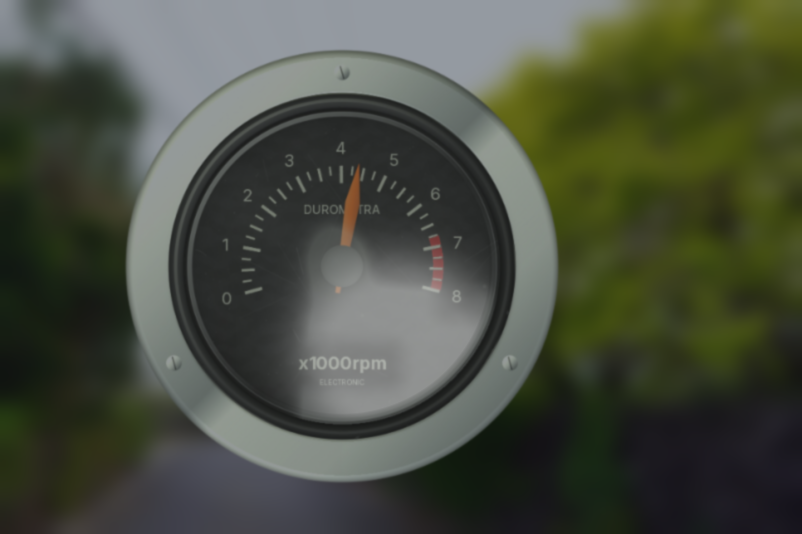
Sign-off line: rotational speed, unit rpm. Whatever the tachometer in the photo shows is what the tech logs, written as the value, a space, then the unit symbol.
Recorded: 4375 rpm
